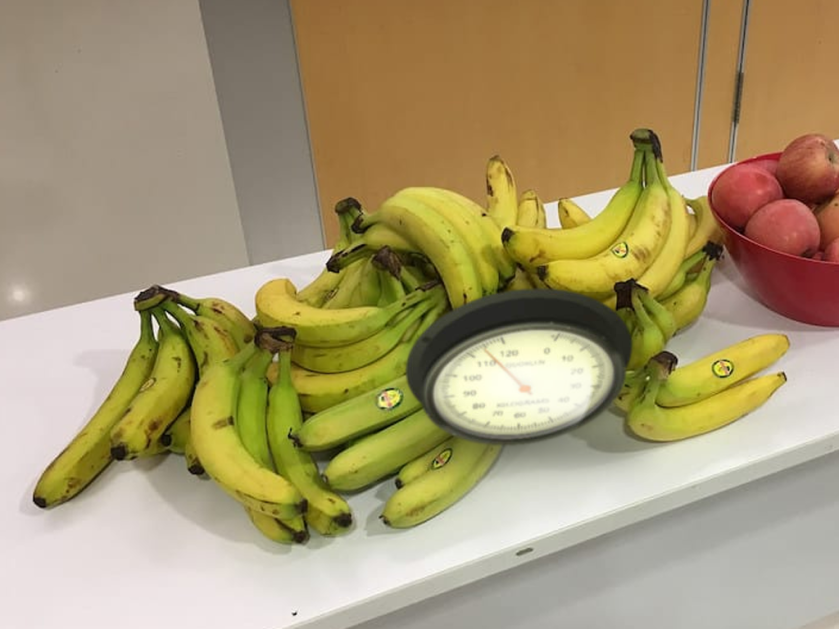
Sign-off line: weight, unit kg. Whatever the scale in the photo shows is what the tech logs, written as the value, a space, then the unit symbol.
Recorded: 115 kg
